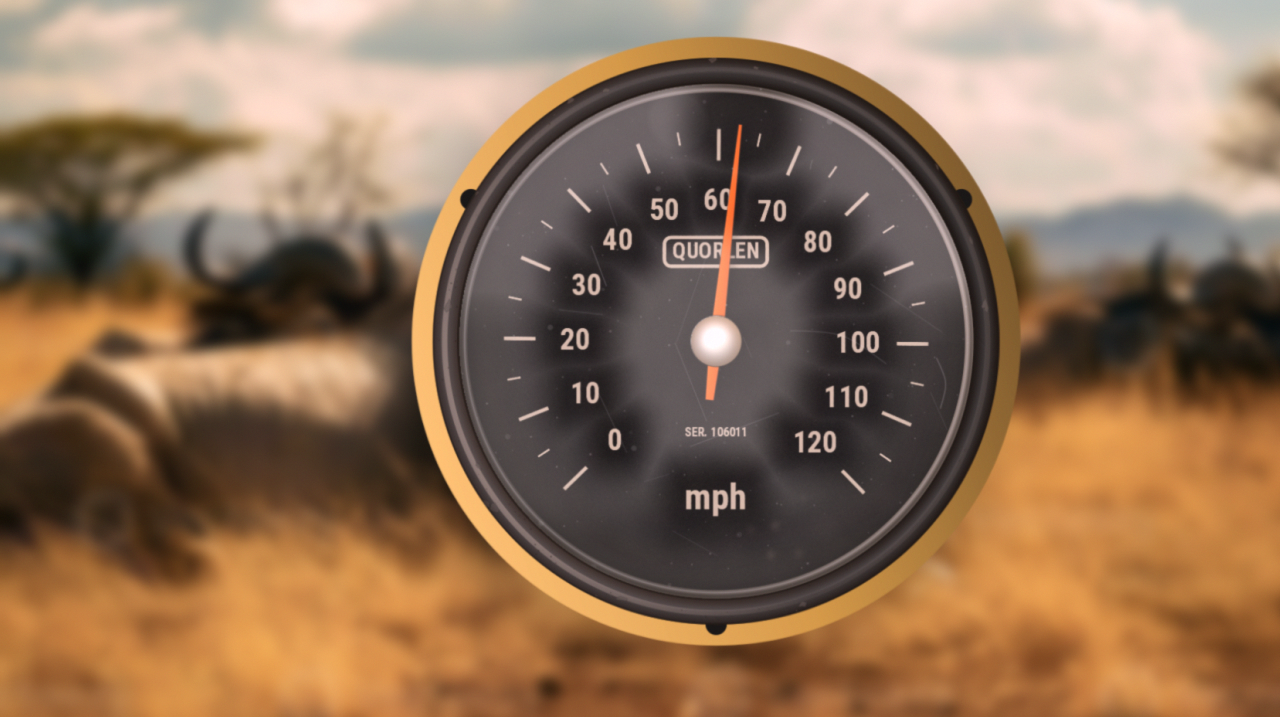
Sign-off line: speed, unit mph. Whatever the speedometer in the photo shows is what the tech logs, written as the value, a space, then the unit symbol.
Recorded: 62.5 mph
